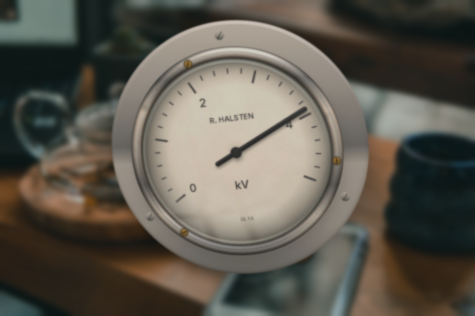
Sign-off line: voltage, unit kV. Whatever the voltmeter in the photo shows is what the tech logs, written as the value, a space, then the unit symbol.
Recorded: 3.9 kV
